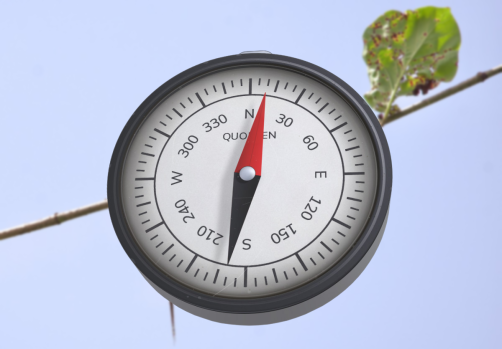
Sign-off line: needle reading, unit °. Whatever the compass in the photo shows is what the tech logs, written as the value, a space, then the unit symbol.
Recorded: 10 °
